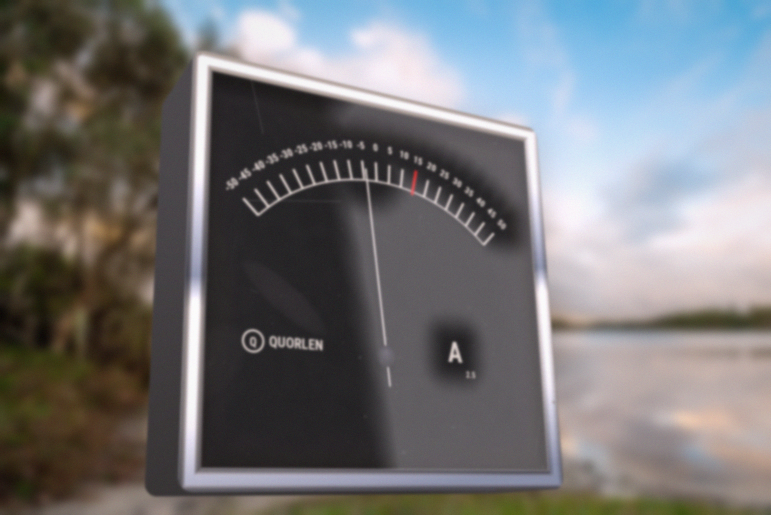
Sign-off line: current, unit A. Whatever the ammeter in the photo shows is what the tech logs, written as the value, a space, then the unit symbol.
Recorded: -5 A
